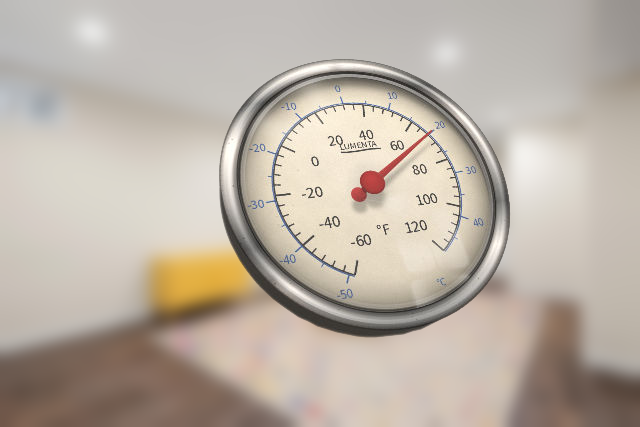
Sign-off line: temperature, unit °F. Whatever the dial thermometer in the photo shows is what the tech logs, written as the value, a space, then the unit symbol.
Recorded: 68 °F
